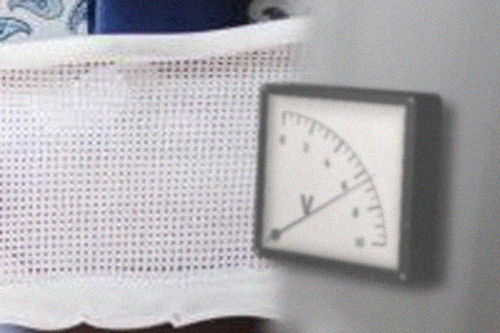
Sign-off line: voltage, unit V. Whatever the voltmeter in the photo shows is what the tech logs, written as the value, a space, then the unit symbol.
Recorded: 6.5 V
